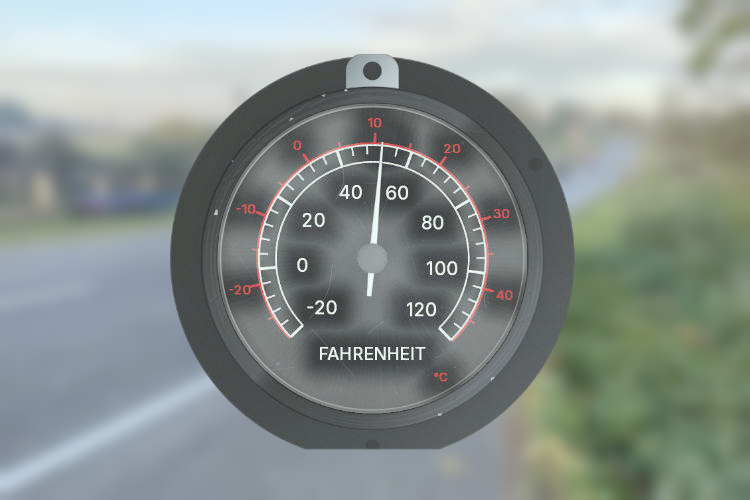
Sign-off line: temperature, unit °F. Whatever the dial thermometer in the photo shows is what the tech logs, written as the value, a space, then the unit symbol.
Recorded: 52 °F
